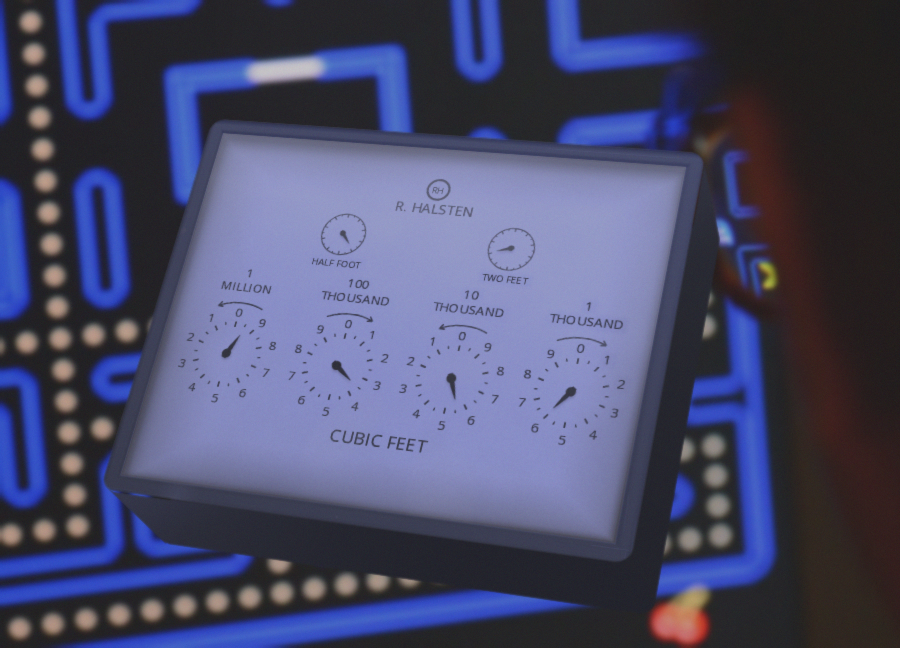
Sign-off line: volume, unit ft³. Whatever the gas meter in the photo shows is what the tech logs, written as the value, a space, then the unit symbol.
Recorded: 935600 ft³
